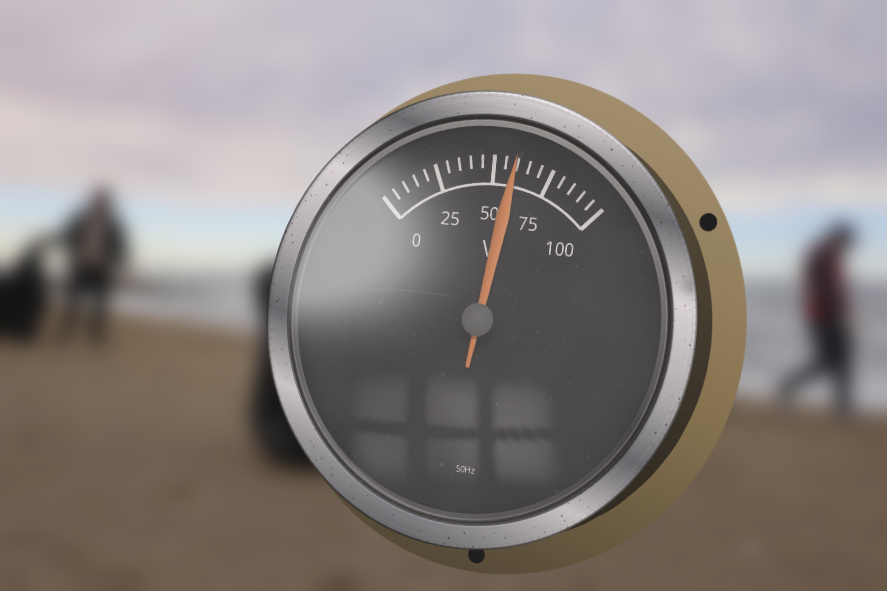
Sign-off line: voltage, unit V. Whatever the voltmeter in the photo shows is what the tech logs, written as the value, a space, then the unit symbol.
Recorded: 60 V
